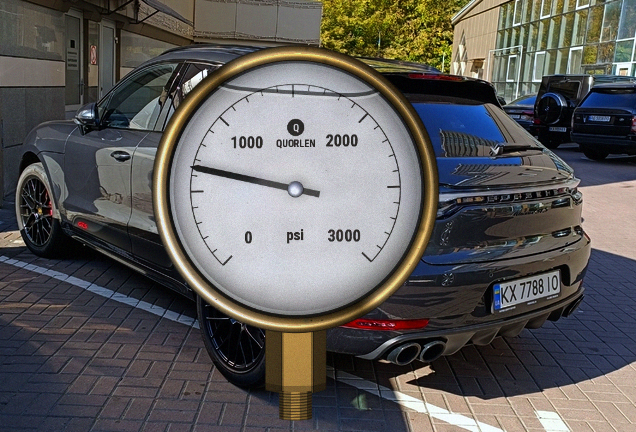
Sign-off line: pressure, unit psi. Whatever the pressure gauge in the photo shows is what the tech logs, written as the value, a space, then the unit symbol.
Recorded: 650 psi
